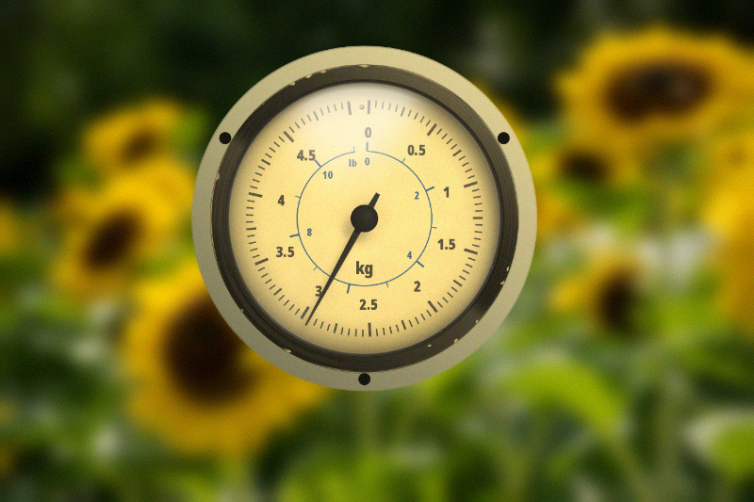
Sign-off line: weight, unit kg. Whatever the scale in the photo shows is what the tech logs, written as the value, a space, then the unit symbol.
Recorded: 2.95 kg
